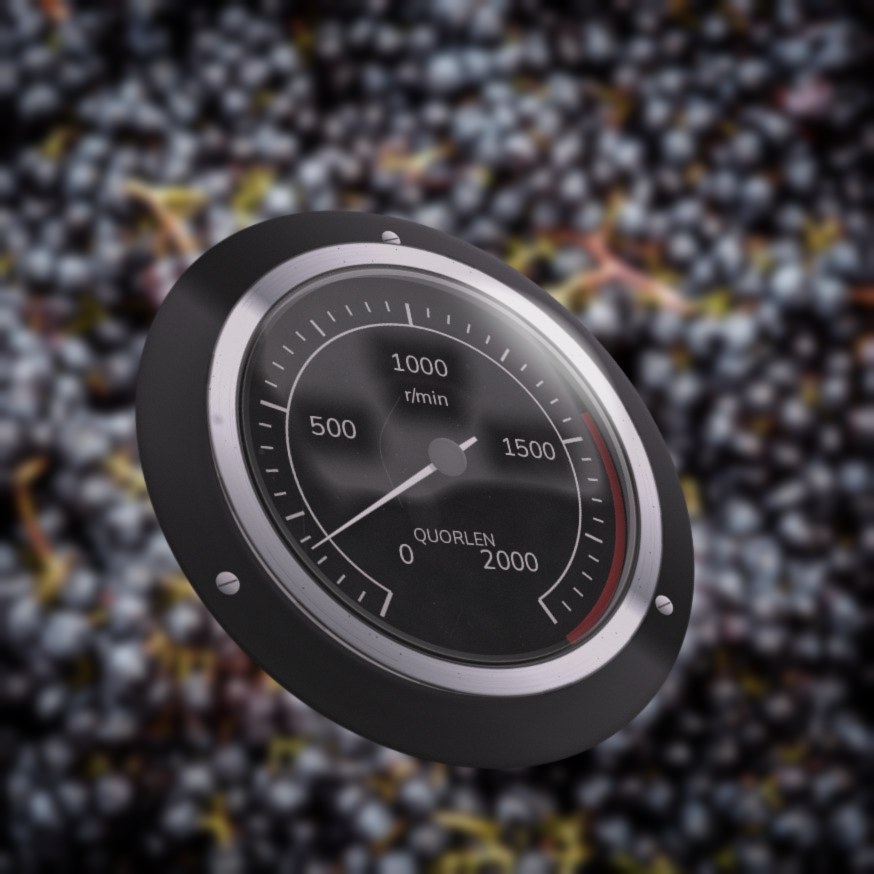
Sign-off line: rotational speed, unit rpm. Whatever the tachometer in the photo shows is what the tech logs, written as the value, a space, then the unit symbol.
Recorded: 175 rpm
